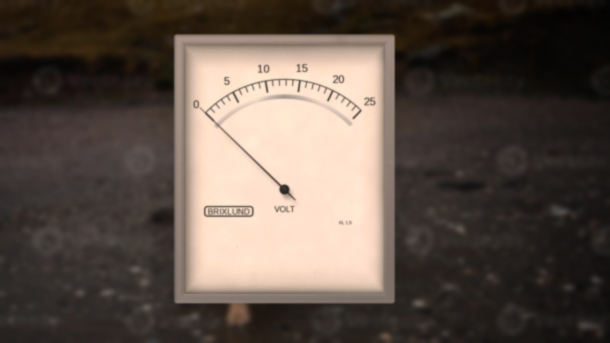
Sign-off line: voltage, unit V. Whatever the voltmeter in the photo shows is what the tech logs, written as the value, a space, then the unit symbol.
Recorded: 0 V
